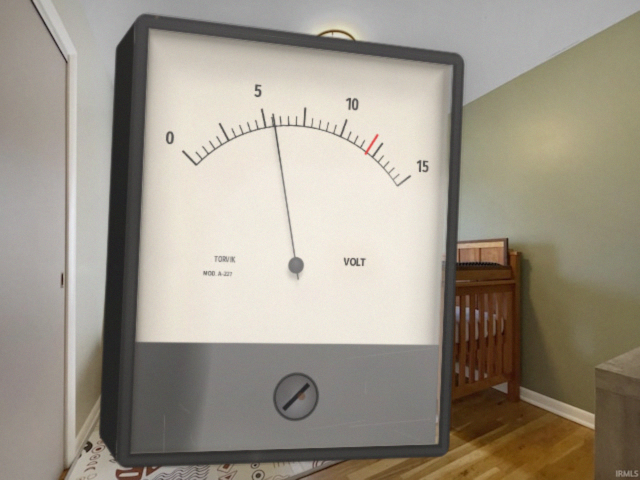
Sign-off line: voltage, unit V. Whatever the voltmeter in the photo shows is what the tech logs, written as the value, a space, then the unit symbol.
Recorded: 5.5 V
